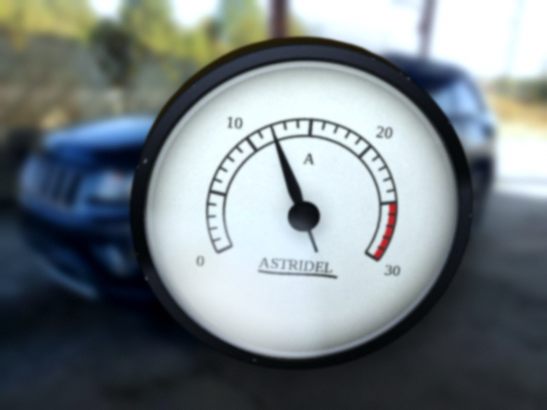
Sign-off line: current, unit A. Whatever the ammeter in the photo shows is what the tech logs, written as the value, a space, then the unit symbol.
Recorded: 12 A
